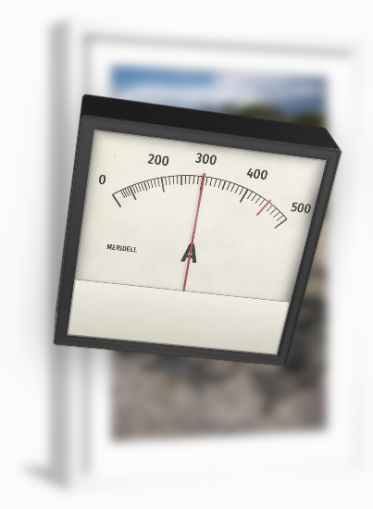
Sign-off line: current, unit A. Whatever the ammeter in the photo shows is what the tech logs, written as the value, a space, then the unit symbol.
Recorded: 300 A
